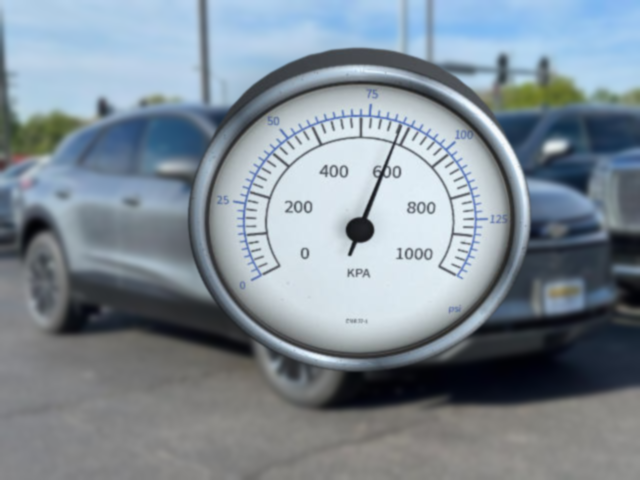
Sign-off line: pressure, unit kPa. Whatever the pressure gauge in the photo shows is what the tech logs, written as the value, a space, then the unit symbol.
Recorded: 580 kPa
